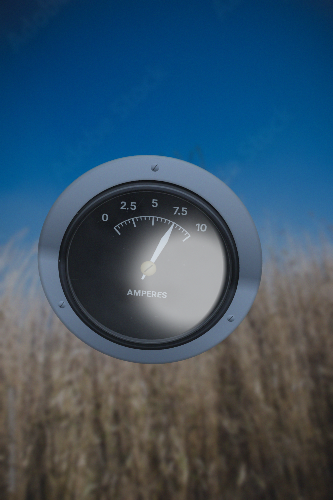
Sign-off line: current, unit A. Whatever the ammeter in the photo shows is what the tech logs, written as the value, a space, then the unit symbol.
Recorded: 7.5 A
